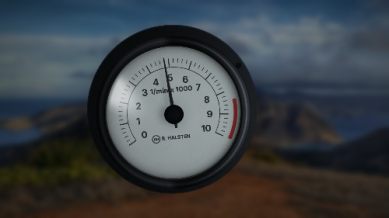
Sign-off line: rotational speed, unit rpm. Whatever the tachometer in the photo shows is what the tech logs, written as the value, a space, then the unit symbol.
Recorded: 4800 rpm
